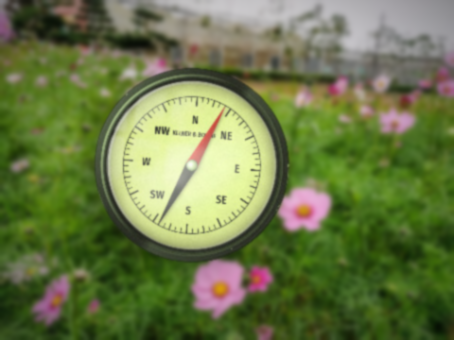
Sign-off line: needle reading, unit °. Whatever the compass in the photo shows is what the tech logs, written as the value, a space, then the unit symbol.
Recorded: 25 °
